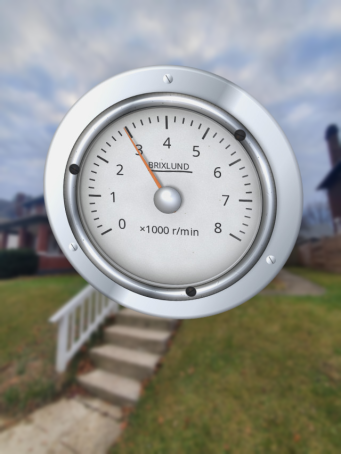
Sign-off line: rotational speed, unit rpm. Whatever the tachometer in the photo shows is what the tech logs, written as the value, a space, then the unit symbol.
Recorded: 3000 rpm
